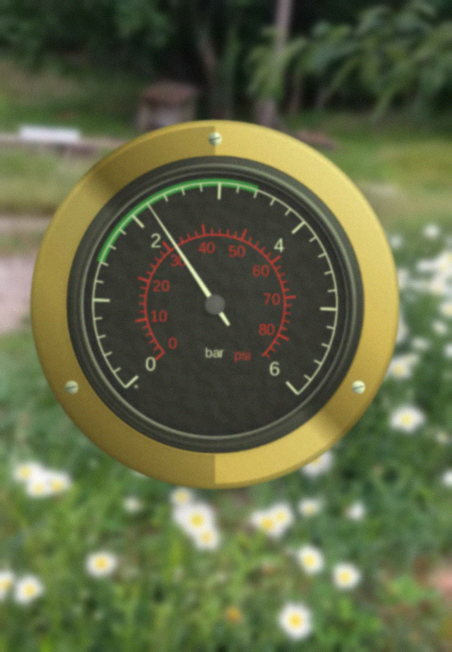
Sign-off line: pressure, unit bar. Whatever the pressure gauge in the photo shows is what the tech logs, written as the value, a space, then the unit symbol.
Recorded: 2.2 bar
